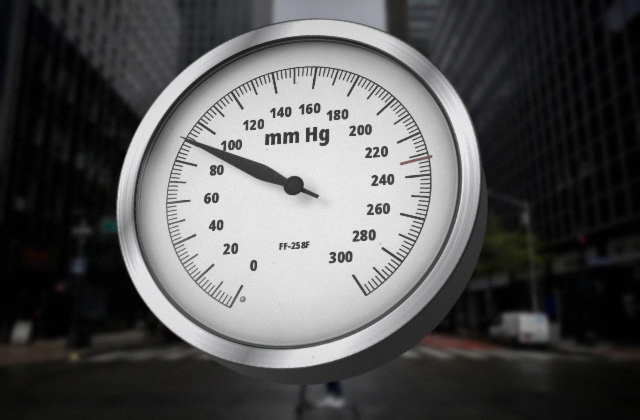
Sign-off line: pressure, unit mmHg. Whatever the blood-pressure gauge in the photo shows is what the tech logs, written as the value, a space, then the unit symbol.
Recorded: 90 mmHg
